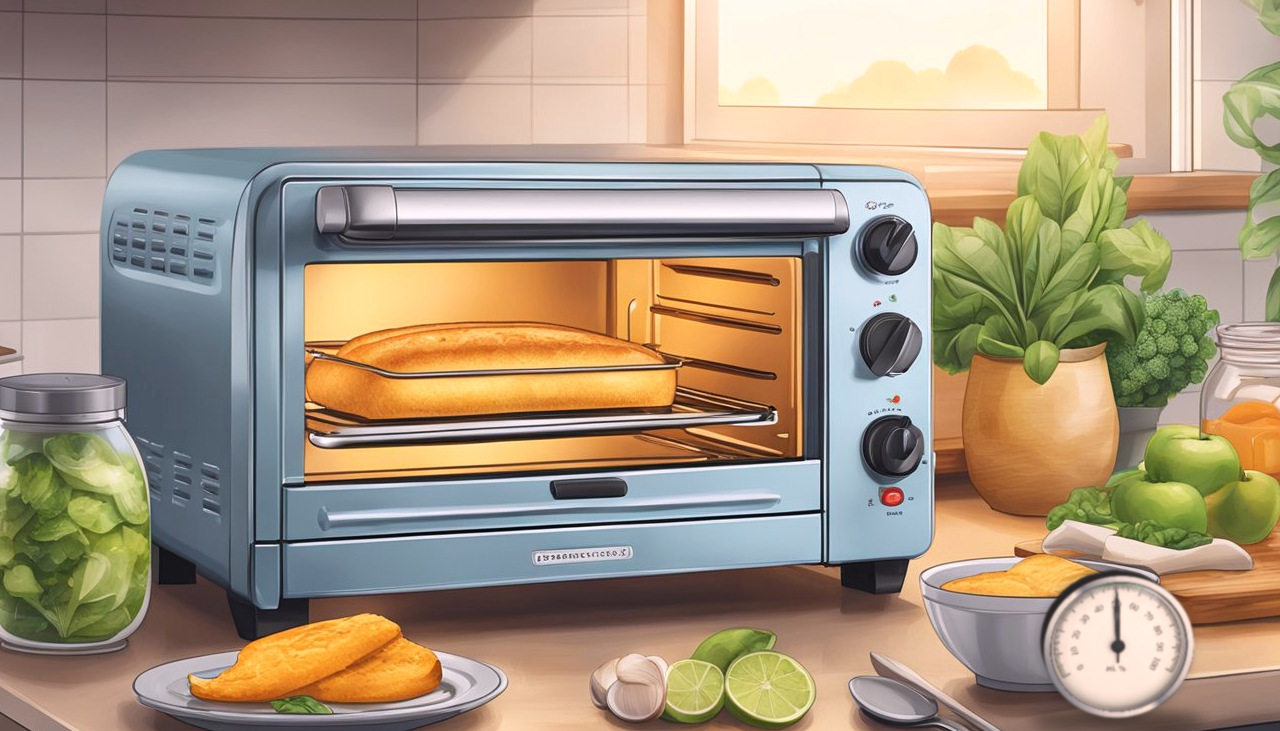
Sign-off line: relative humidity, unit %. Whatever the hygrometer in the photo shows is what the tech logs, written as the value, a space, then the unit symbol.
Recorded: 50 %
